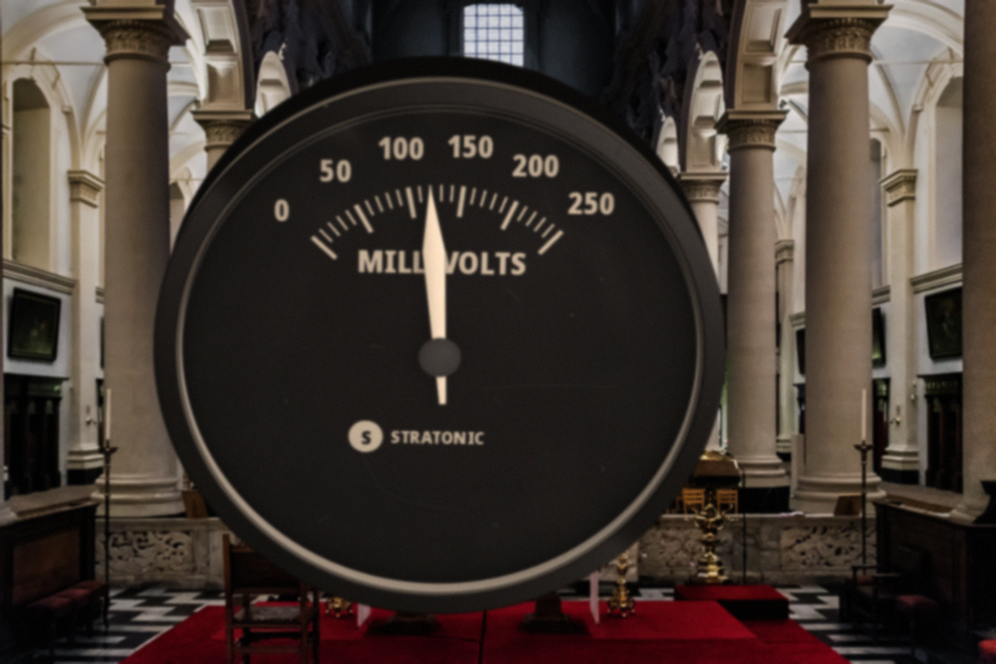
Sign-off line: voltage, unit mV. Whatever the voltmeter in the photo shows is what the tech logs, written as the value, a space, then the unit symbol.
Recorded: 120 mV
